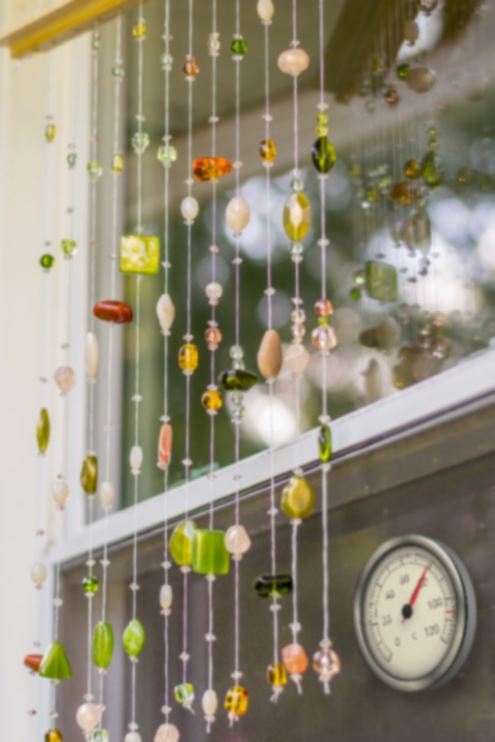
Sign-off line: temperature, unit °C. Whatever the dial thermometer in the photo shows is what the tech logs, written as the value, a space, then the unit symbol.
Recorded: 80 °C
